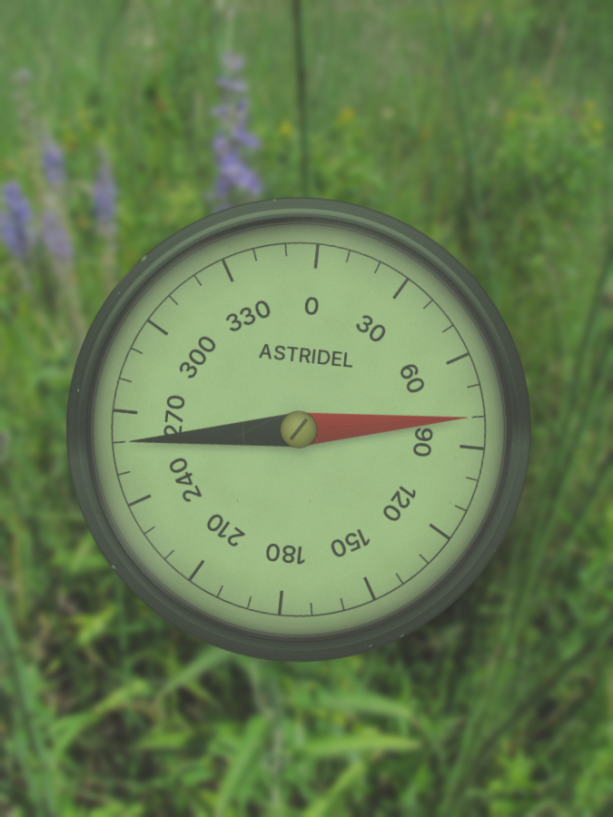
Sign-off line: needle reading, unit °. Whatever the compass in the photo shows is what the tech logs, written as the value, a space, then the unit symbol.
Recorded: 80 °
